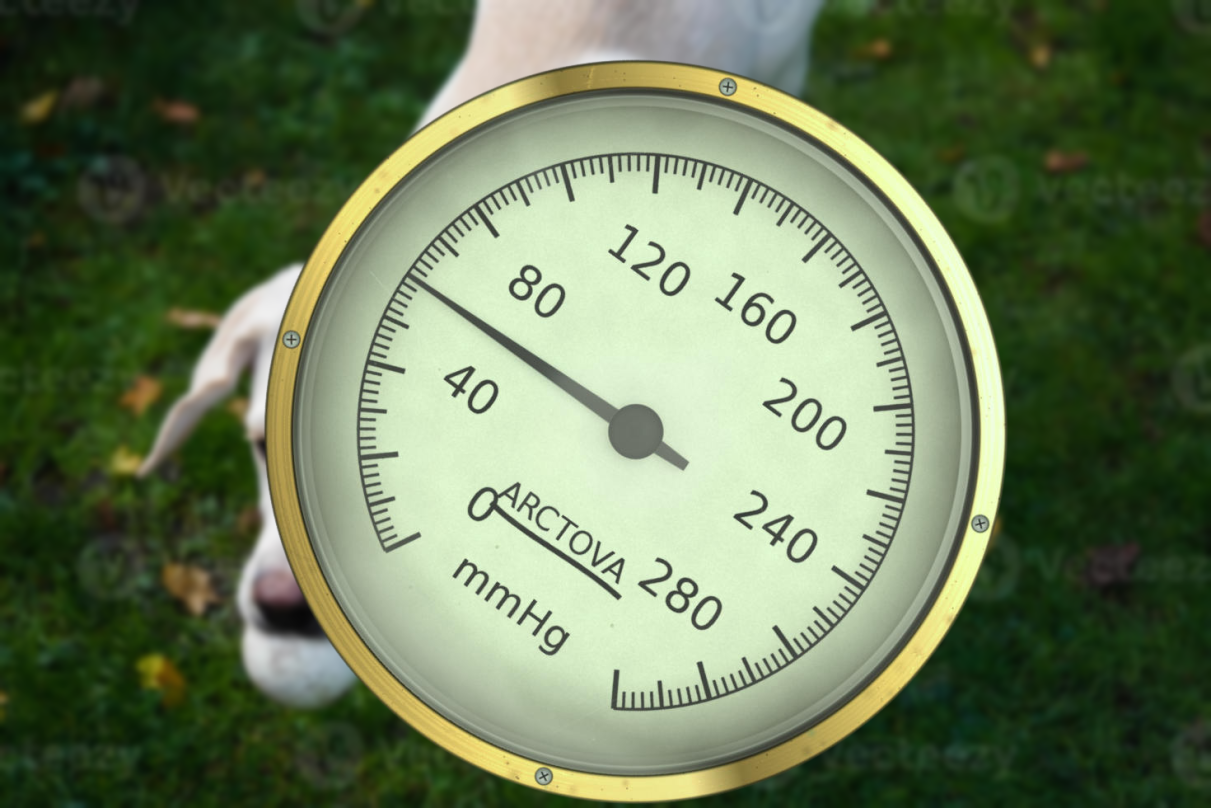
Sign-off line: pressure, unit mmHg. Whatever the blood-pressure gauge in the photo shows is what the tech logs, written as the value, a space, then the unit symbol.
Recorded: 60 mmHg
